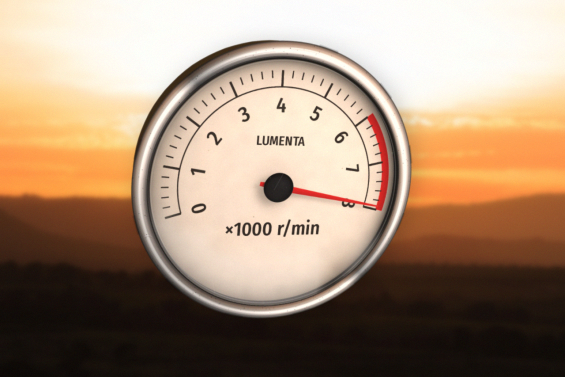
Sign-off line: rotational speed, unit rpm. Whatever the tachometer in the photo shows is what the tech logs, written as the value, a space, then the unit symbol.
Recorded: 7900 rpm
